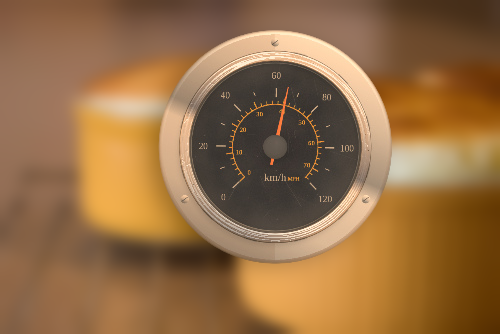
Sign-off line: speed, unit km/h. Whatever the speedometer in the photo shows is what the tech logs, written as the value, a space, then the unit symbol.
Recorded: 65 km/h
